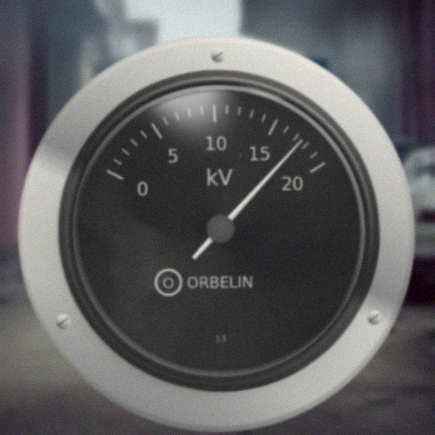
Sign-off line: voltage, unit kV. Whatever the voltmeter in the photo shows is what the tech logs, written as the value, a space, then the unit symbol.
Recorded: 17.5 kV
